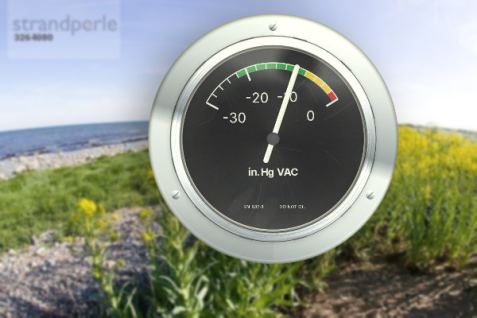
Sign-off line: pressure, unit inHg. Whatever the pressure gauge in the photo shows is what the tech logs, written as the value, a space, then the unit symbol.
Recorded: -10 inHg
